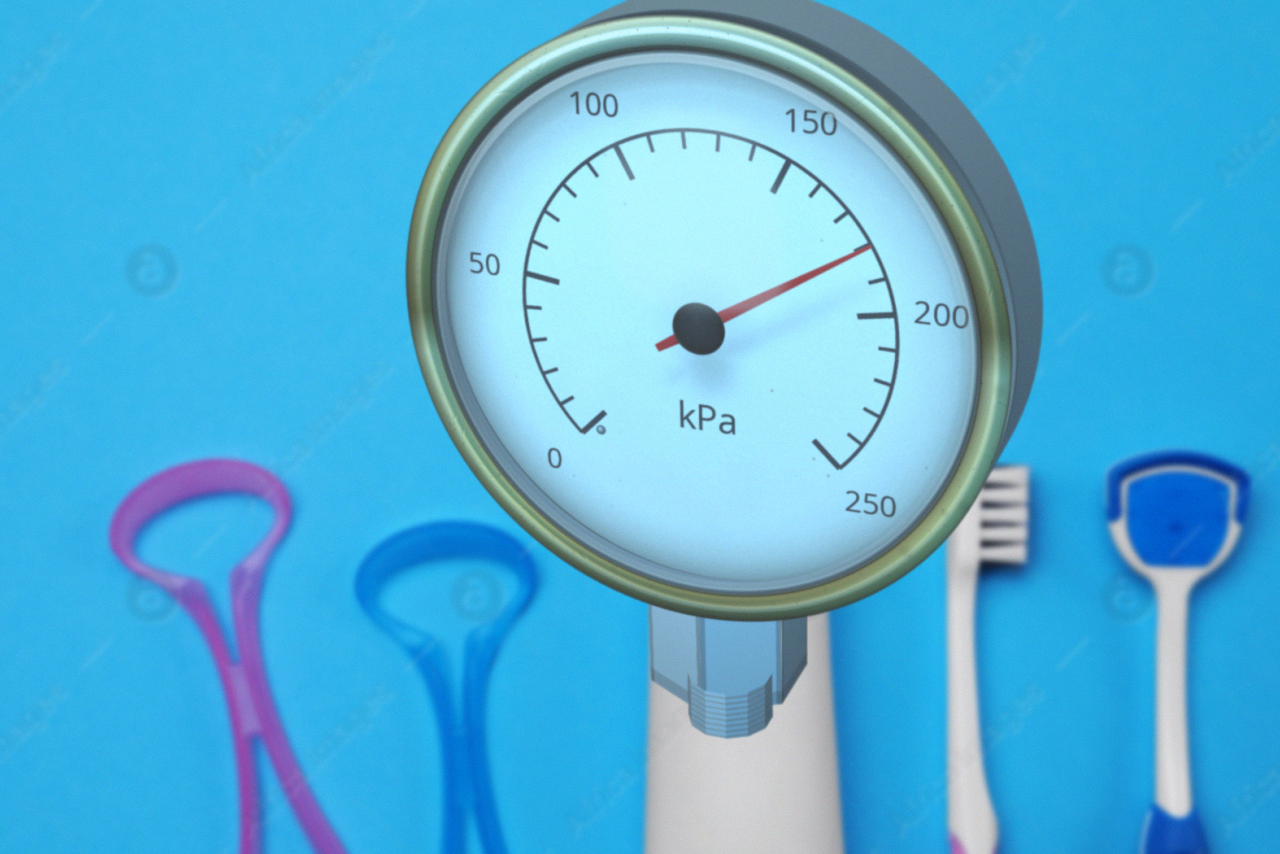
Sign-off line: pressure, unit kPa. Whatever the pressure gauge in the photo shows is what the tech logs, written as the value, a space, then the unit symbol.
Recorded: 180 kPa
